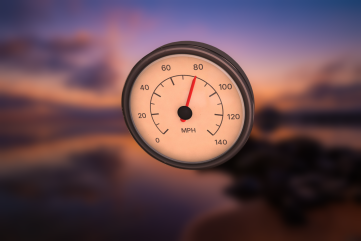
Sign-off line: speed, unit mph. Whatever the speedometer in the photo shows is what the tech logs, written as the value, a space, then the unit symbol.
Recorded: 80 mph
